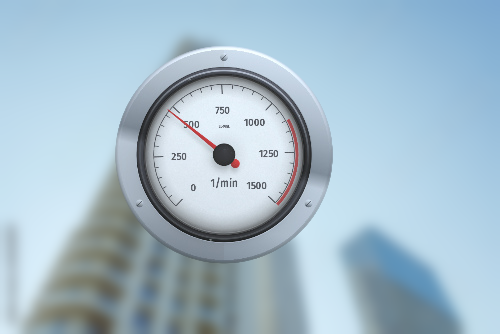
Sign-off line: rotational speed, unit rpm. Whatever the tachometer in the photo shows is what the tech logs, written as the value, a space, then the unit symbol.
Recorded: 475 rpm
